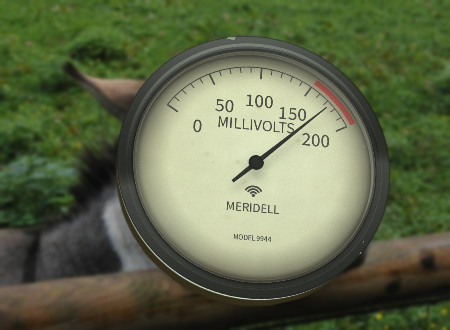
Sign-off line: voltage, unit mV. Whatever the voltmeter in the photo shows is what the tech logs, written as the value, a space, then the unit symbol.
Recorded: 175 mV
